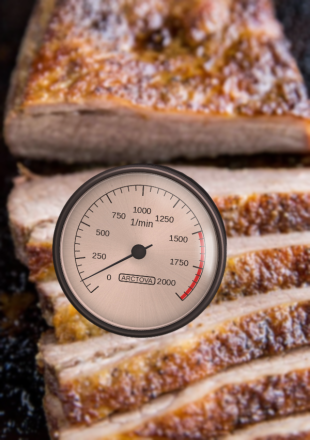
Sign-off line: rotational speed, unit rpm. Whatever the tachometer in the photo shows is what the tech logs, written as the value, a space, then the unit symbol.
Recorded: 100 rpm
